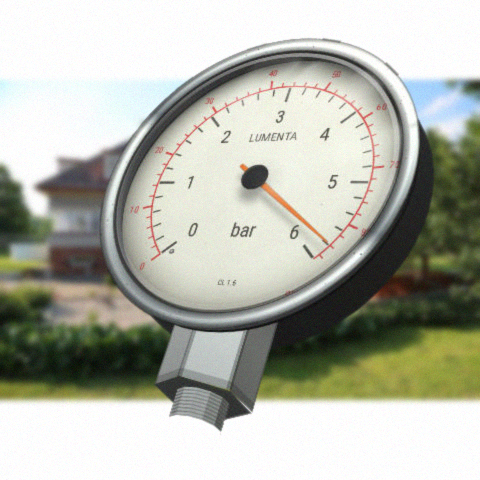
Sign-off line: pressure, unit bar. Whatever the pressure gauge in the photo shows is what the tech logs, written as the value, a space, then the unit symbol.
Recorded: 5.8 bar
